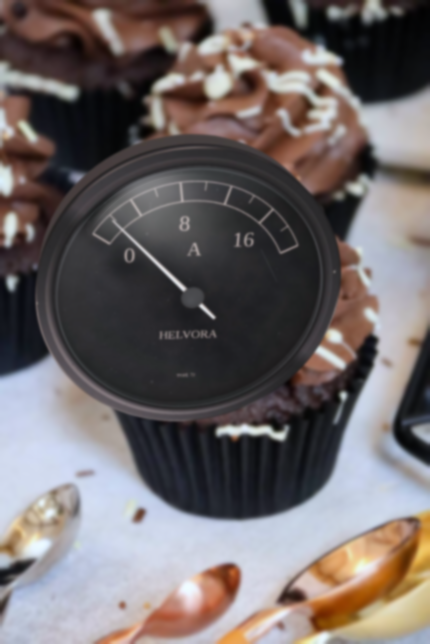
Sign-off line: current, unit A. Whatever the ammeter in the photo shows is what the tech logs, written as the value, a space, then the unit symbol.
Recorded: 2 A
